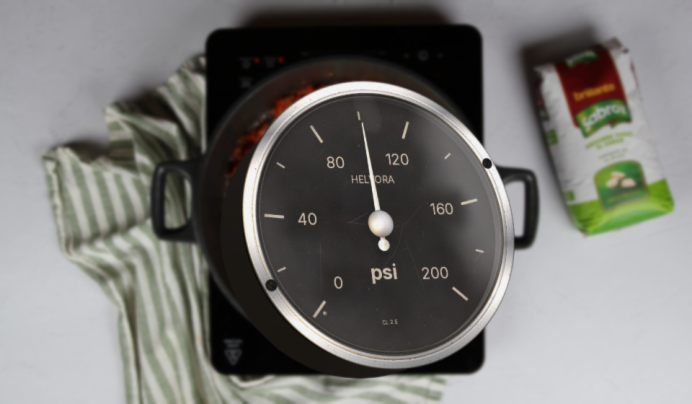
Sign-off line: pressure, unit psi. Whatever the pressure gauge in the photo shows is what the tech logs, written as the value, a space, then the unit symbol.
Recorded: 100 psi
